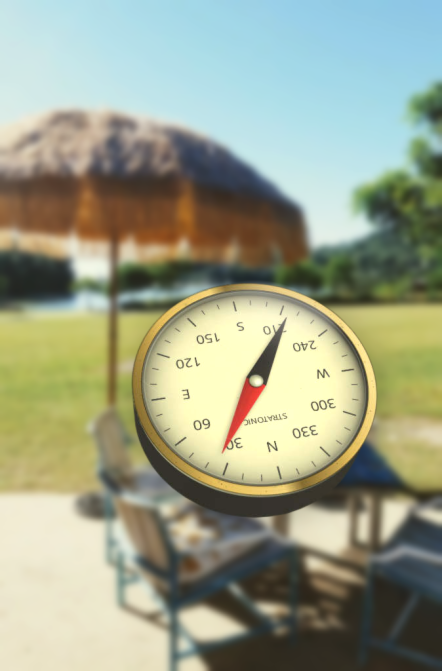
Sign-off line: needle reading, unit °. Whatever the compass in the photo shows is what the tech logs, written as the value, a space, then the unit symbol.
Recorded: 35 °
